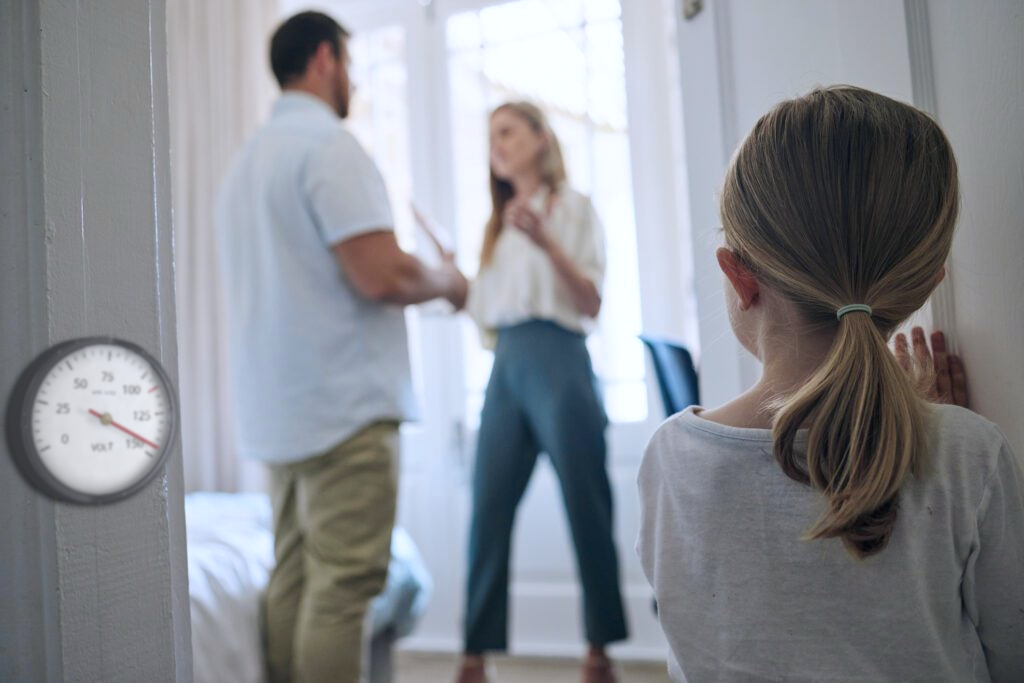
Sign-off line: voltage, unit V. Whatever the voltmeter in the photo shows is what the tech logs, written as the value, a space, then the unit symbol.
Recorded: 145 V
